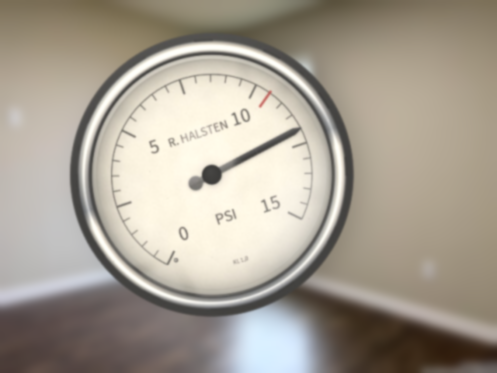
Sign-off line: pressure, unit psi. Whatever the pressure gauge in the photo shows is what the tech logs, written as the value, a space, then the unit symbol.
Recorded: 12 psi
